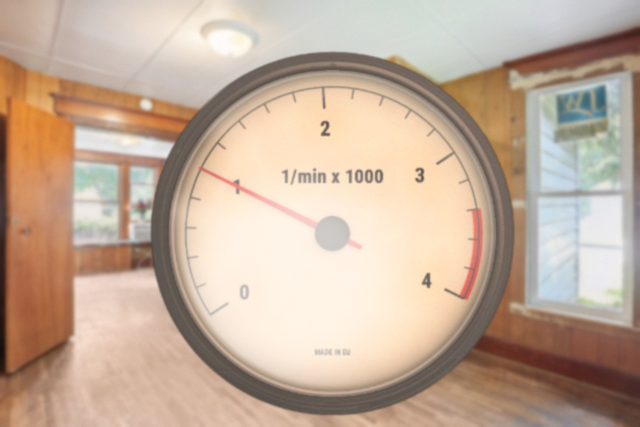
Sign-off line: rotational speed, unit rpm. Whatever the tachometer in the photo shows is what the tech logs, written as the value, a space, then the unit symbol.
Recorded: 1000 rpm
